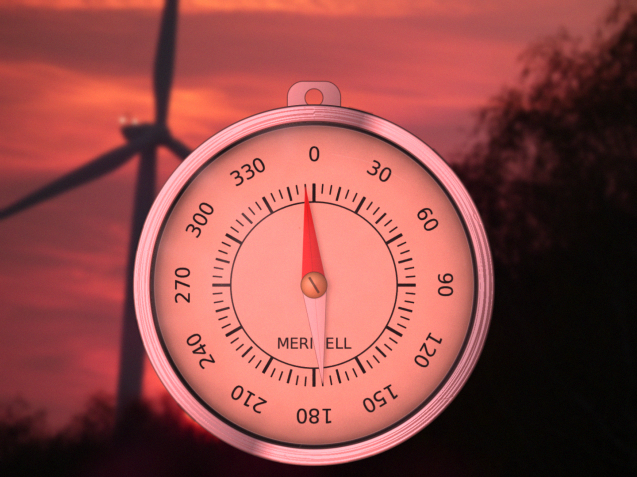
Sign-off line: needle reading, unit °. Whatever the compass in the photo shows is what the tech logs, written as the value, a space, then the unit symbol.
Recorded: 355 °
